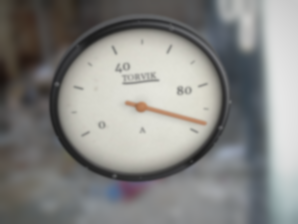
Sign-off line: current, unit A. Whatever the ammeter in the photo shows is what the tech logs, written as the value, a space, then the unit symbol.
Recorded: 95 A
